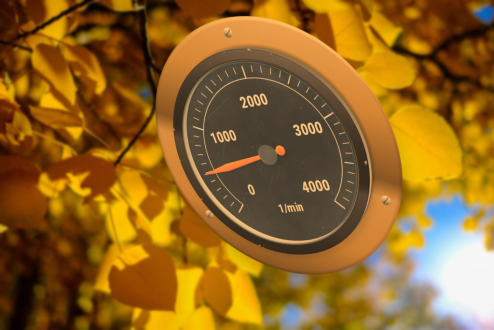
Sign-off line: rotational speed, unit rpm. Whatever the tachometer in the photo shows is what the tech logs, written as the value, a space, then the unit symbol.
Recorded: 500 rpm
